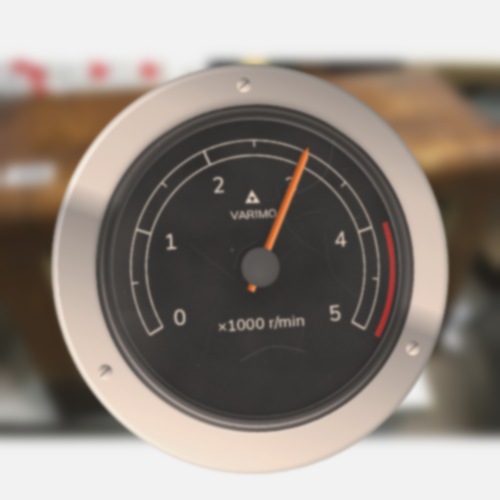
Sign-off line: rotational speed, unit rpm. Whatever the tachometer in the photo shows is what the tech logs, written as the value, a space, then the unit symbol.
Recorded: 3000 rpm
